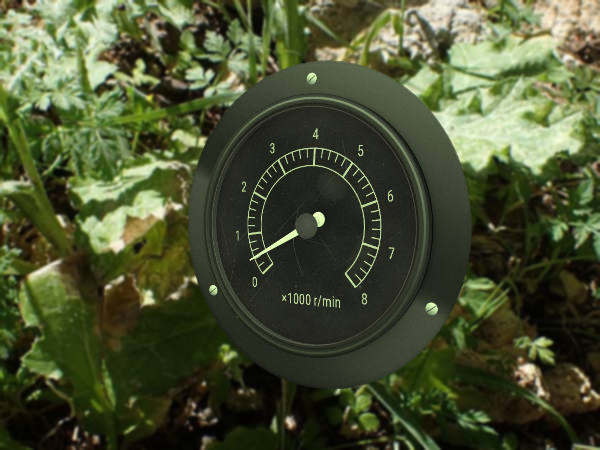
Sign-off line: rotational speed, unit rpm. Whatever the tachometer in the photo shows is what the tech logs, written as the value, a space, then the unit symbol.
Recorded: 400 rpm
